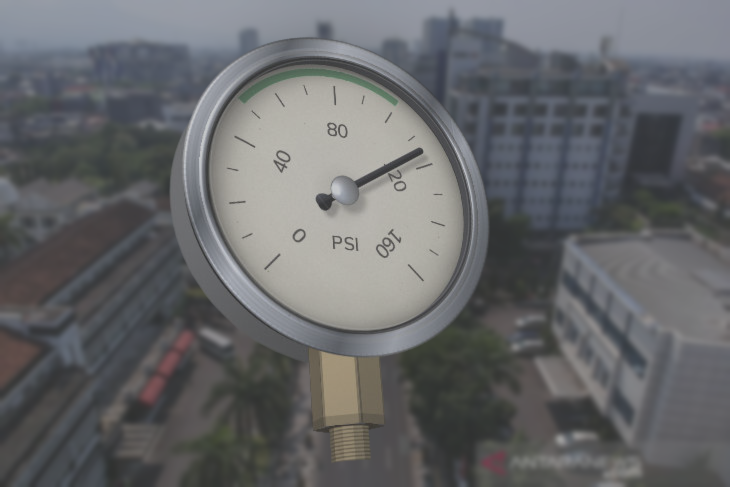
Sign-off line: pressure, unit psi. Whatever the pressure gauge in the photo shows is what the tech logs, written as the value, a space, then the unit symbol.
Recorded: 115 psi
